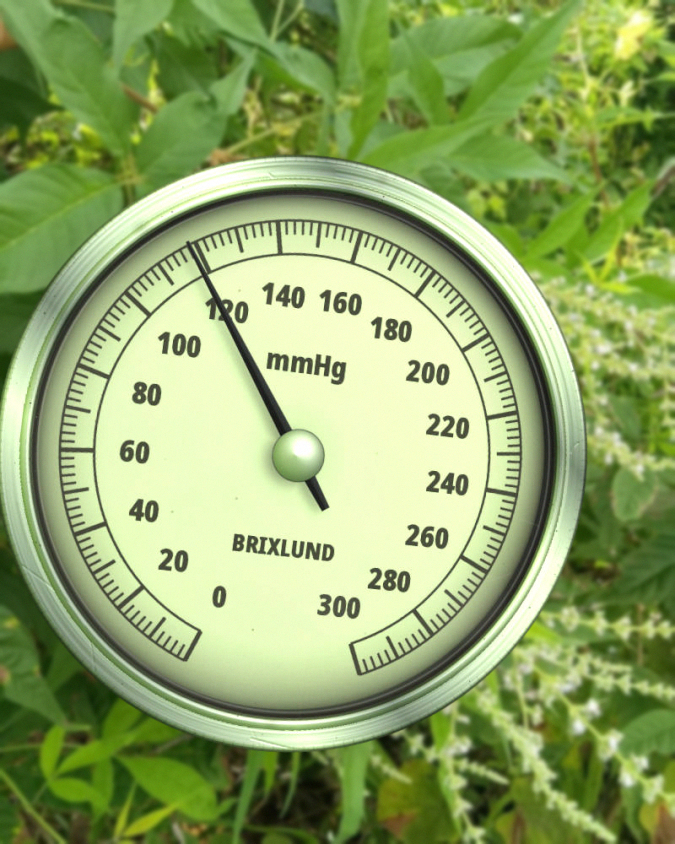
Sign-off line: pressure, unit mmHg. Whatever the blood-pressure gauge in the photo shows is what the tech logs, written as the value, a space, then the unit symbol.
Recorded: 118 mmHg
